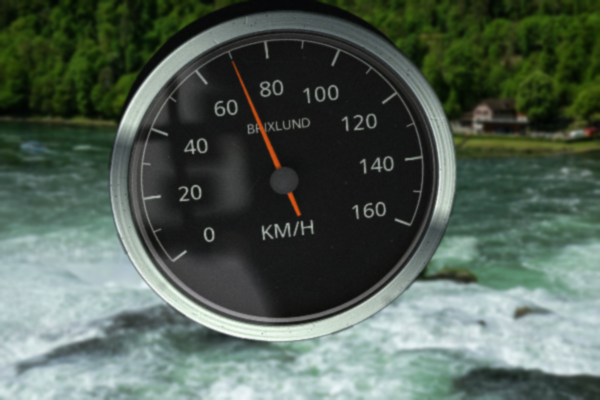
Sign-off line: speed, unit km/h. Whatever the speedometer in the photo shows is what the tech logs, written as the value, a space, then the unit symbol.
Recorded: 70 km/h
